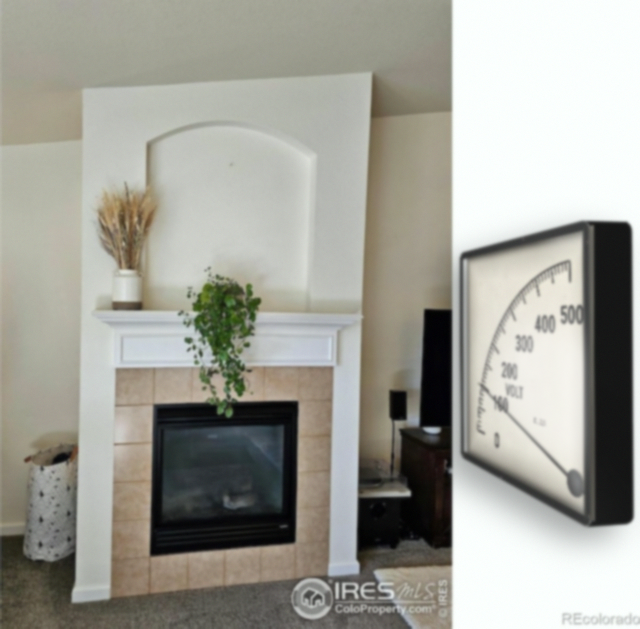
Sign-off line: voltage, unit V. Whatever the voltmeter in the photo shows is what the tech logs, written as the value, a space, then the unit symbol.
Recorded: 100 V
